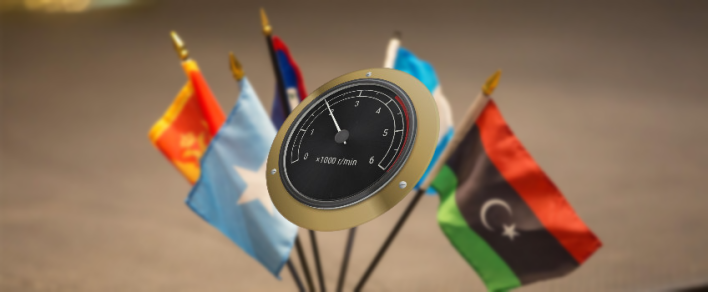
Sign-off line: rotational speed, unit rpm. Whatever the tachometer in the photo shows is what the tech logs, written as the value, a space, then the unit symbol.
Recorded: 2000 rpm
